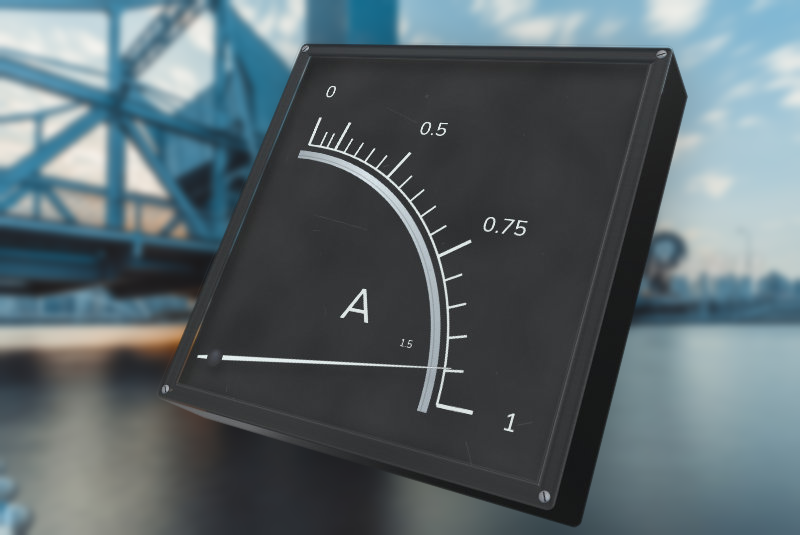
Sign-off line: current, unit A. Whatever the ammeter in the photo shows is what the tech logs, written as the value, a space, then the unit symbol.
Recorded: 0.95 A
